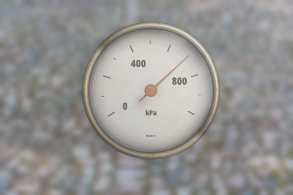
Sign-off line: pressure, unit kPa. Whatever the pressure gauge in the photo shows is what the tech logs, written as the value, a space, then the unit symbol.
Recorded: 700 kPa
